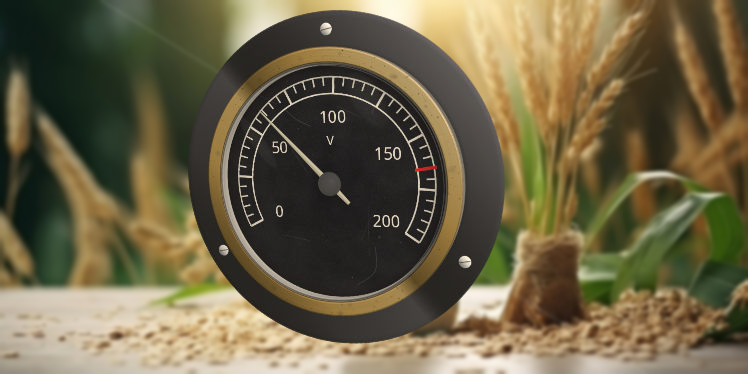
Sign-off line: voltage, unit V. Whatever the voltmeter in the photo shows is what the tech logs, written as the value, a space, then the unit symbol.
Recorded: 60 V
